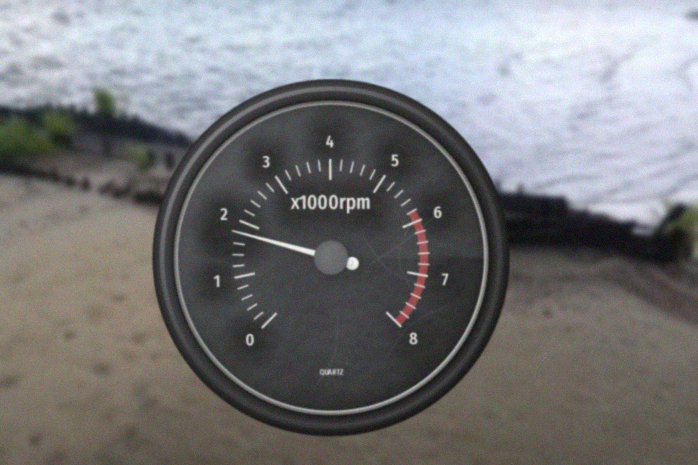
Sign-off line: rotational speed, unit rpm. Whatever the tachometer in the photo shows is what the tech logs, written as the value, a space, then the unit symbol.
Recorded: 1800 rpm
